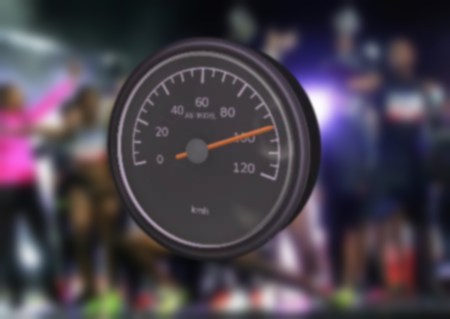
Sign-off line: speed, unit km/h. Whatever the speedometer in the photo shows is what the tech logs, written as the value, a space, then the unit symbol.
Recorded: 100 km/h
